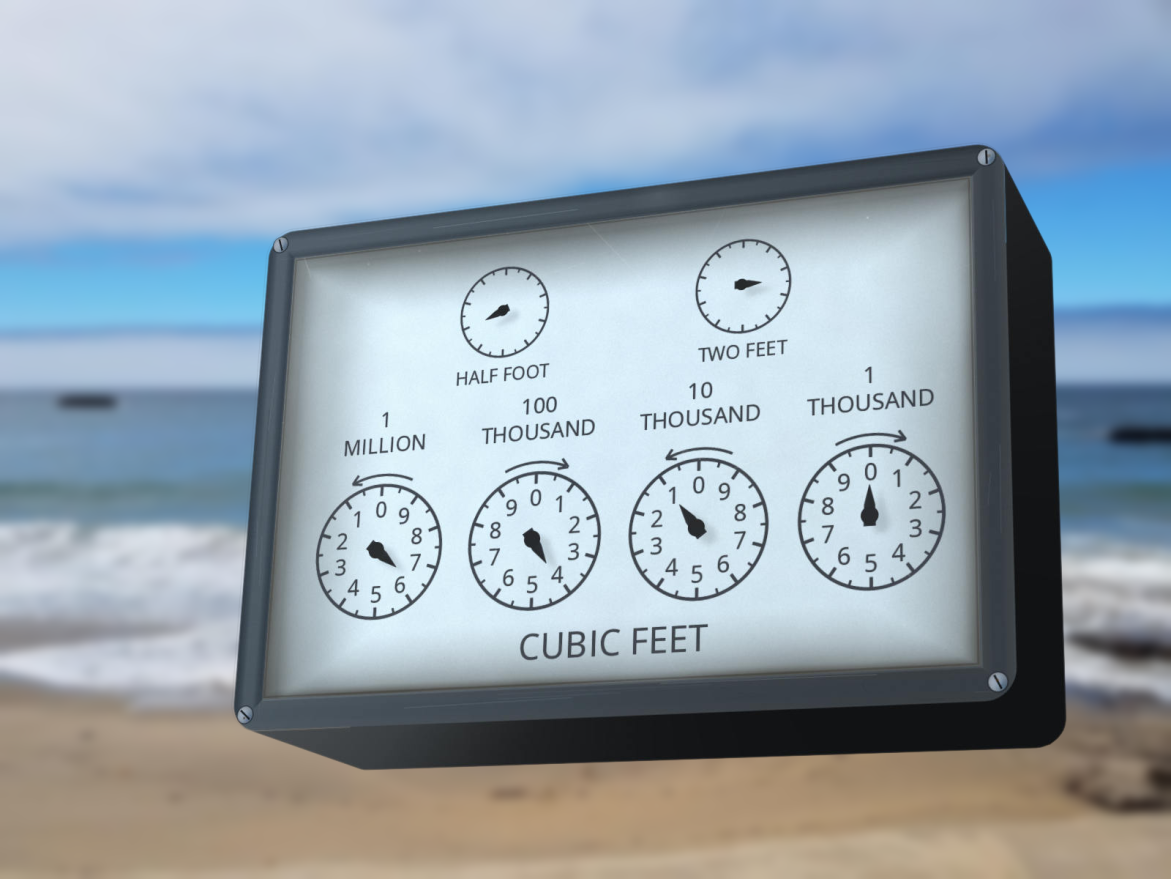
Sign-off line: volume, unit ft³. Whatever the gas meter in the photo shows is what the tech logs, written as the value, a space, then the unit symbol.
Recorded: 641000 ft³
